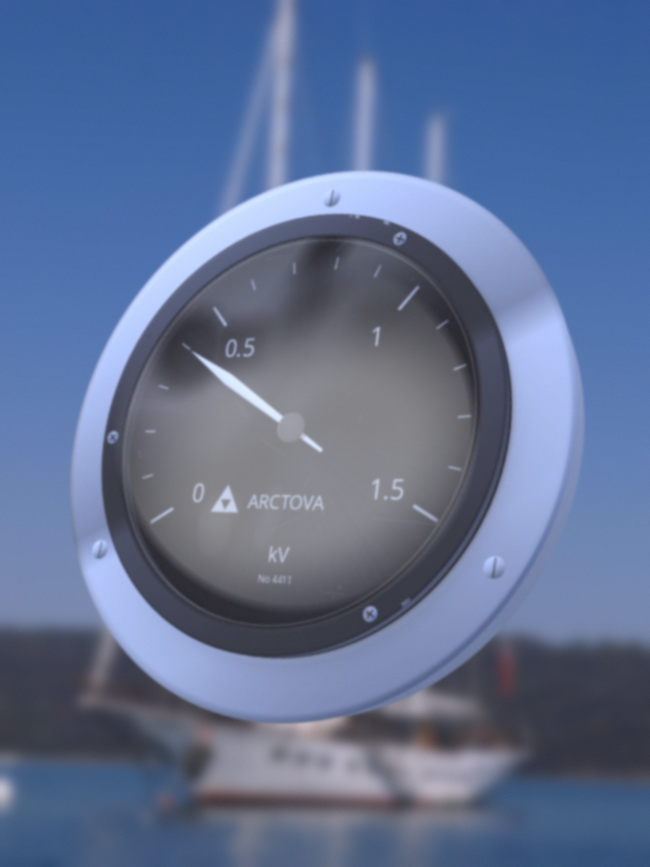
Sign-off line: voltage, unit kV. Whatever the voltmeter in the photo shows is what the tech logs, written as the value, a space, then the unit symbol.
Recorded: 0.4 kV
